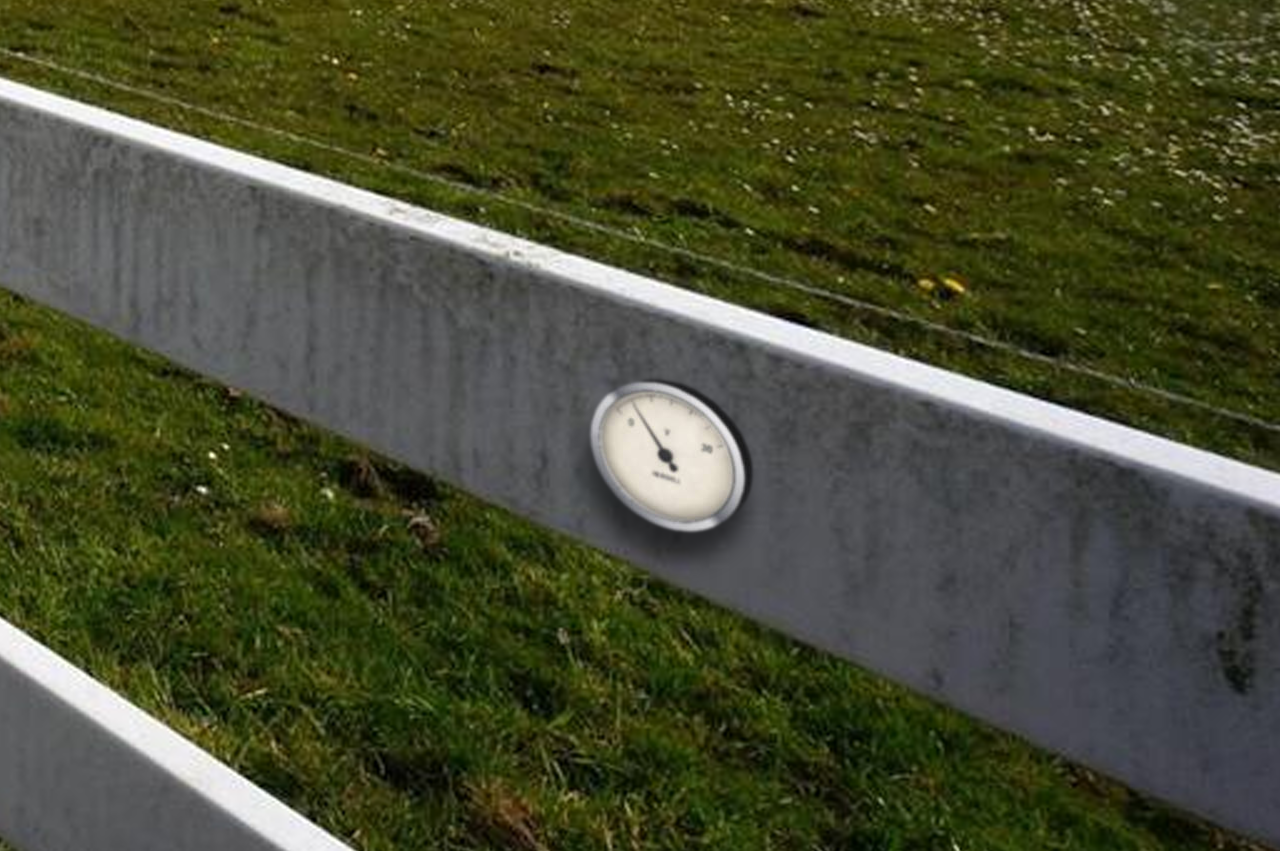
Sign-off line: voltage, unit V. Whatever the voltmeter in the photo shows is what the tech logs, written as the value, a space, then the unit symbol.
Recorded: 5 V
